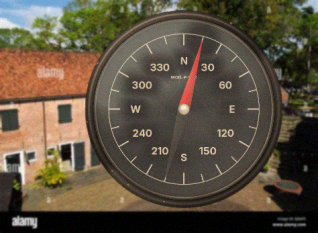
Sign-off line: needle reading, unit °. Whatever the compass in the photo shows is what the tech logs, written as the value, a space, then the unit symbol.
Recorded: 15 °
